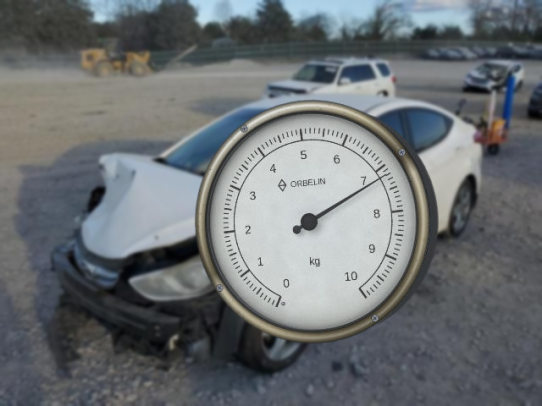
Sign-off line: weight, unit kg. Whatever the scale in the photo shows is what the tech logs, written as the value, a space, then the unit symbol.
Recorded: 7.2 kg
